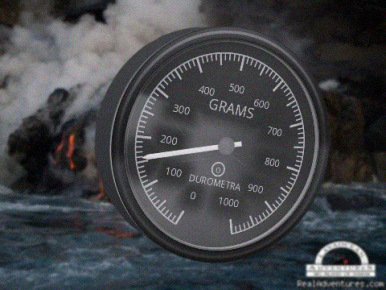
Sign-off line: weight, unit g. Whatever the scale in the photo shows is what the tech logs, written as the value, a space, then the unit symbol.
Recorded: 160 g
